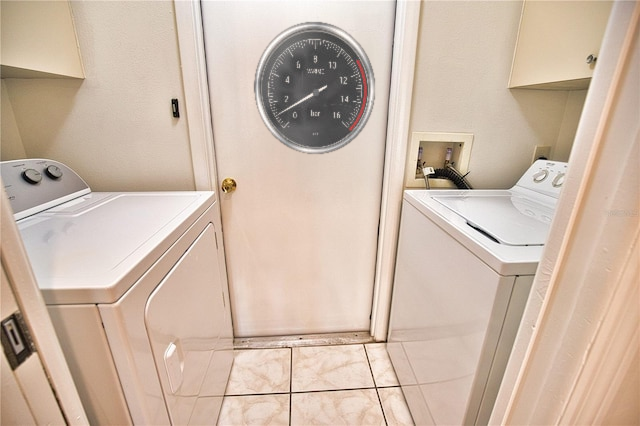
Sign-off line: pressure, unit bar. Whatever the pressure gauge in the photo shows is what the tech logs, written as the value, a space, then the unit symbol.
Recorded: 1 bar
